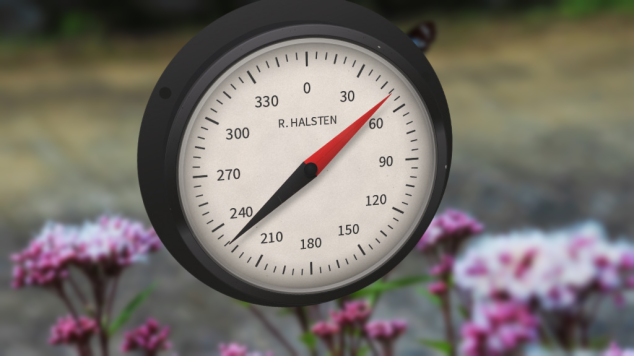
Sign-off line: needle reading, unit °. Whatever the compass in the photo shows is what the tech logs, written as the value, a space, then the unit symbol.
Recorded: 50 °
